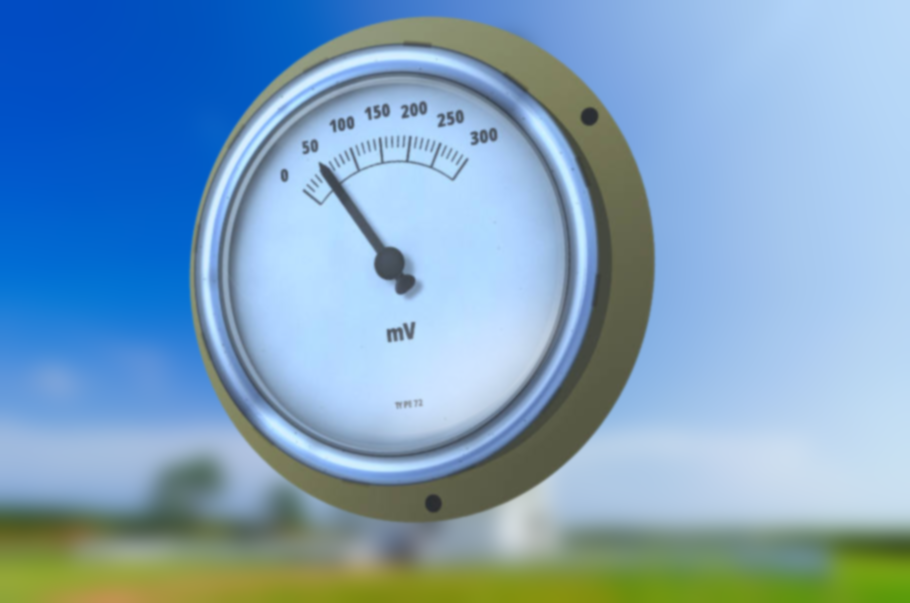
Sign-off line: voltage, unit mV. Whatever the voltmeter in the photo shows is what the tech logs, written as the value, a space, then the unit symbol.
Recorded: 50 mV
